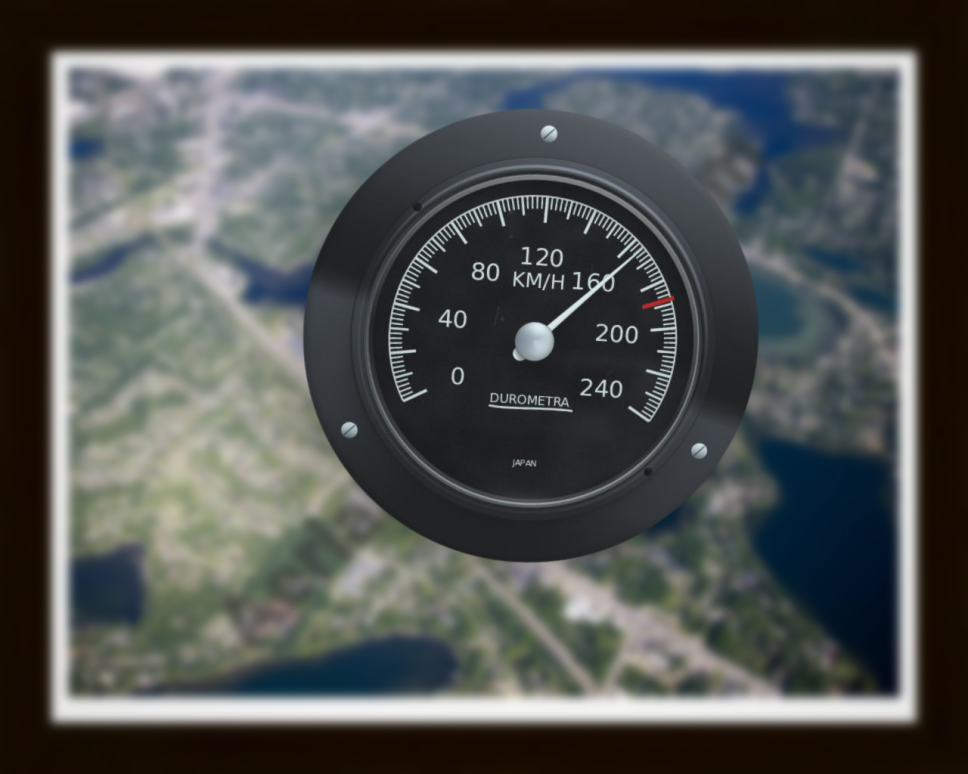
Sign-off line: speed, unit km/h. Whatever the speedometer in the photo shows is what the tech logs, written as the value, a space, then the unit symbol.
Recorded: 164 km/h
